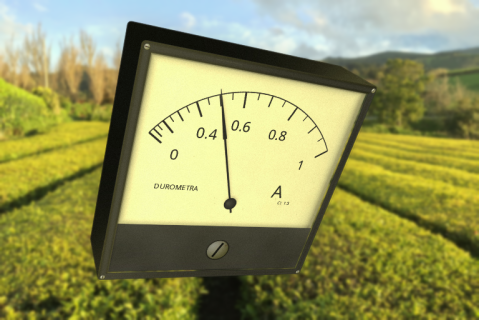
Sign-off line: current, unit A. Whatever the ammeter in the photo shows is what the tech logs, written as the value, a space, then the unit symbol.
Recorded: 0.5 A
